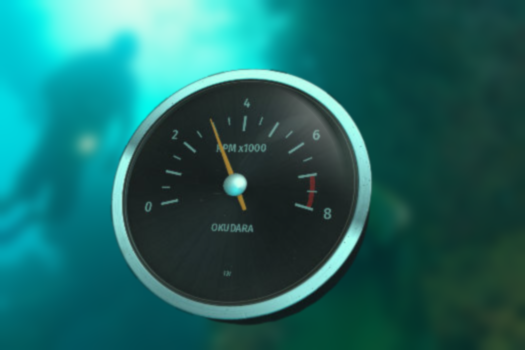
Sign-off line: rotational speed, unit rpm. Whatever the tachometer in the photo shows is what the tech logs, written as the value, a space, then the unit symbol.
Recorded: 3000 rpm
